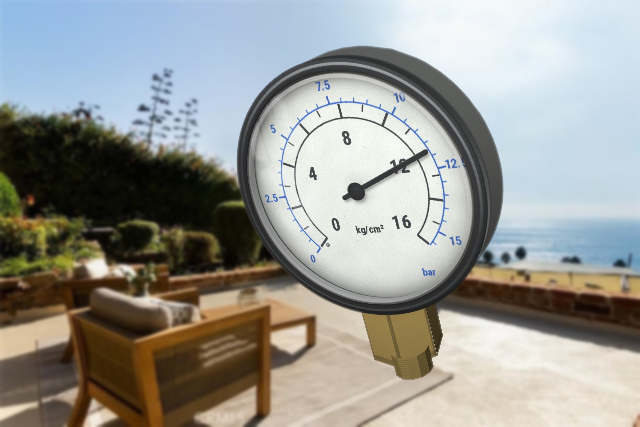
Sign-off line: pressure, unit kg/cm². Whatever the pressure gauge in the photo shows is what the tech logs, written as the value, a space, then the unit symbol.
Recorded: 12 kg/cm²
